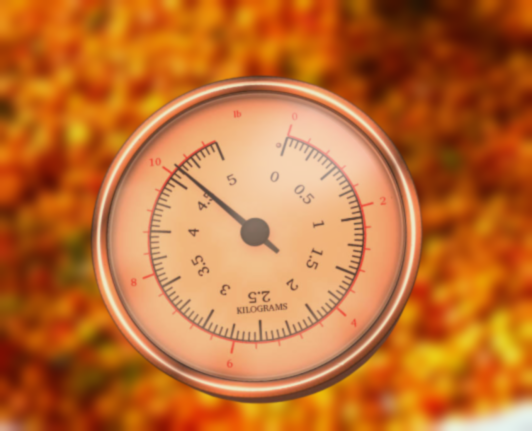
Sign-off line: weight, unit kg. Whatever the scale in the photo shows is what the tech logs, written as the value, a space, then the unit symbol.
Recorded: 4.6 kg
